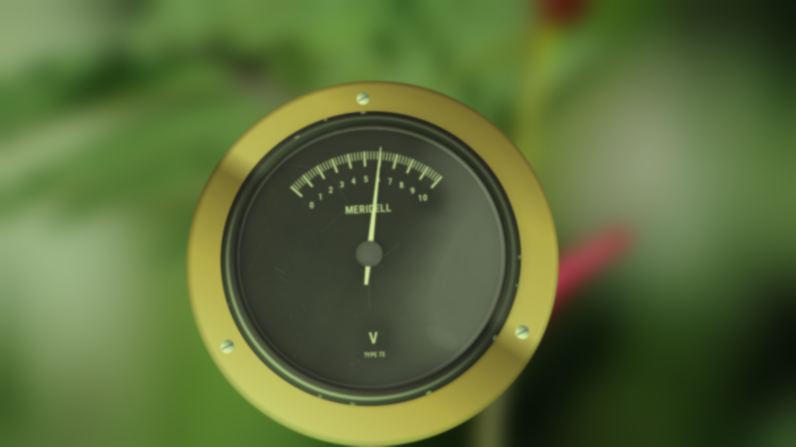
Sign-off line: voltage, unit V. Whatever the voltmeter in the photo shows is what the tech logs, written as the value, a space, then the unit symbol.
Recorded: 6 V
